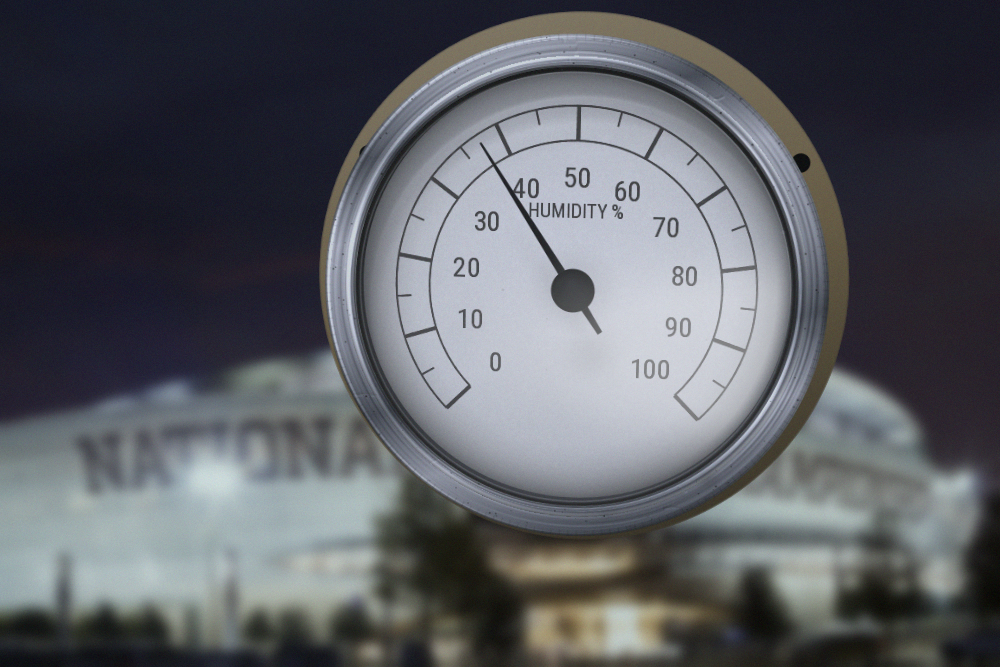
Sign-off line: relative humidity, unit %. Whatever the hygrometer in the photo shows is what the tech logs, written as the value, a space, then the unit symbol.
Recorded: 37.5 %
